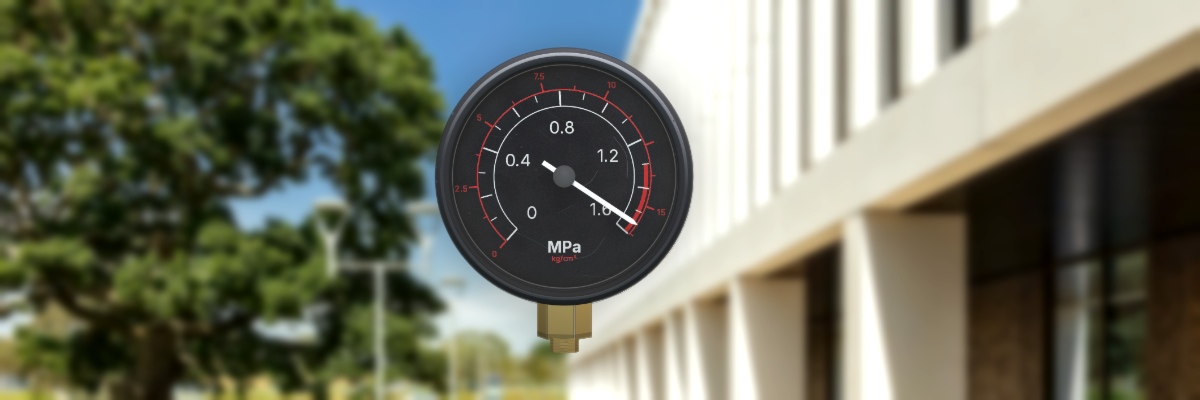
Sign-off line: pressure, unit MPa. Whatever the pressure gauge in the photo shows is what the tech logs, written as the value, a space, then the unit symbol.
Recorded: 1.55 MPa
